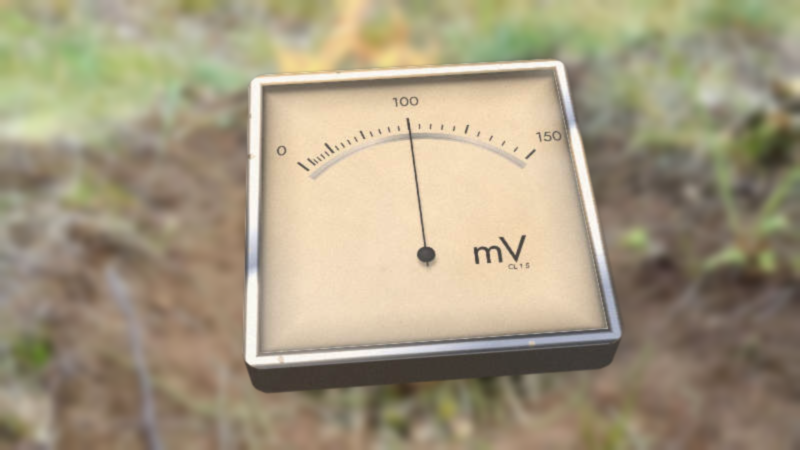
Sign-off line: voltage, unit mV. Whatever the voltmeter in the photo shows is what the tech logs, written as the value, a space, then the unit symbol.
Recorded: 100 mV
